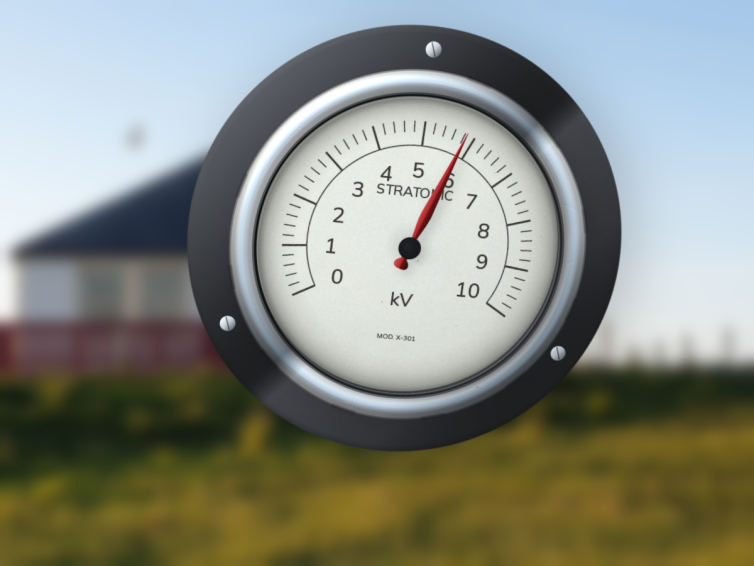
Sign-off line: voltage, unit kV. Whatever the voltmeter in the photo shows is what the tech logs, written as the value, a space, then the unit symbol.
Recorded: 5.8 kV
